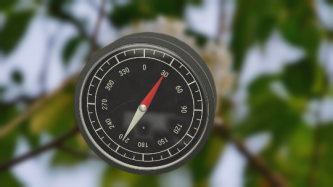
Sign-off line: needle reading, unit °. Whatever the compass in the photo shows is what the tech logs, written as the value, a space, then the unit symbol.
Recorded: 30 °
